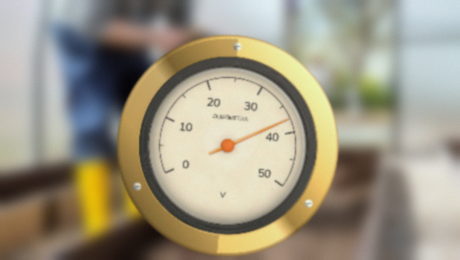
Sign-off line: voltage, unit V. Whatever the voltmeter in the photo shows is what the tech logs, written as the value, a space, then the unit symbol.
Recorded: 37.5 V
